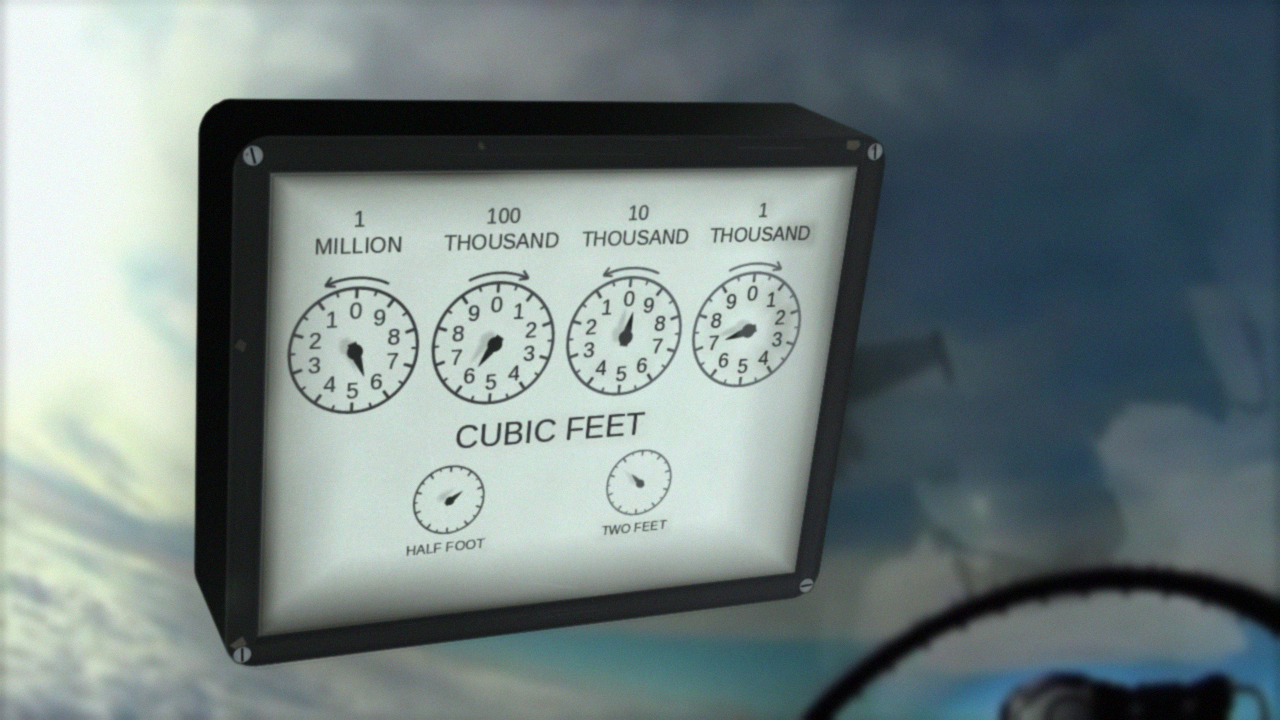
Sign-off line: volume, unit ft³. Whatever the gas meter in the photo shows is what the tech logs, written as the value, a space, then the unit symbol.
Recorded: 559700 ft³
